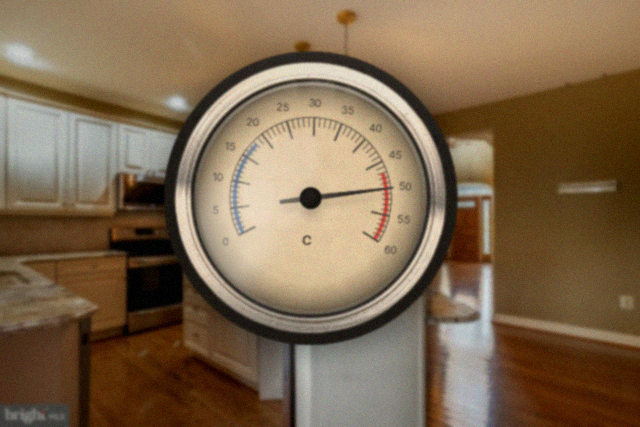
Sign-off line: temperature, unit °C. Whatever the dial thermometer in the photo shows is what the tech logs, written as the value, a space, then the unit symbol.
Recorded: 50 °C
